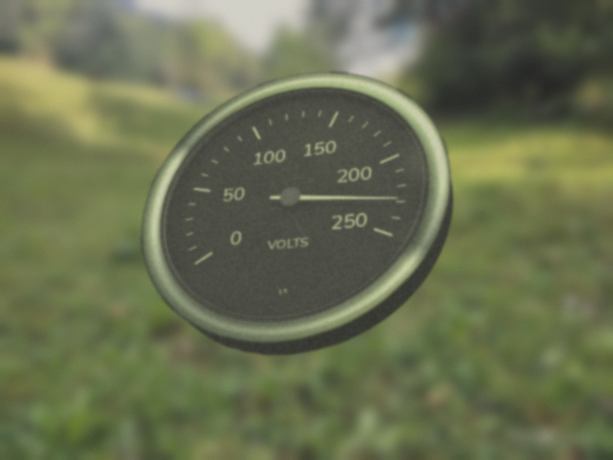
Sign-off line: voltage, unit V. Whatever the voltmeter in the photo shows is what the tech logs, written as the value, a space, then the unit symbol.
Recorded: 230 V
